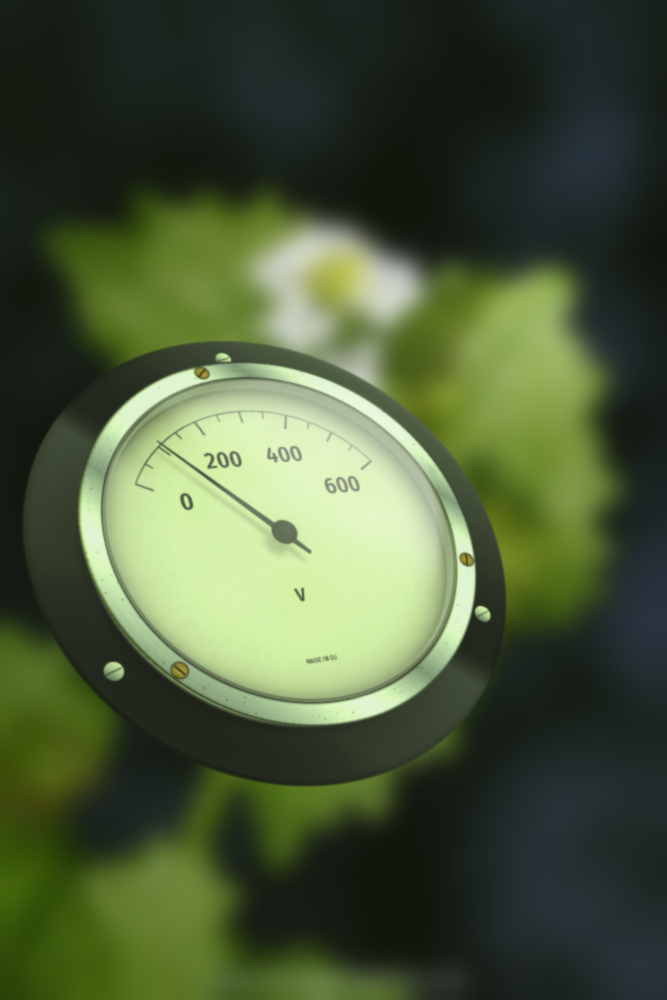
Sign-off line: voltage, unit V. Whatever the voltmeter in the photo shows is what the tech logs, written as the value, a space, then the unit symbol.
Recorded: 100 V
